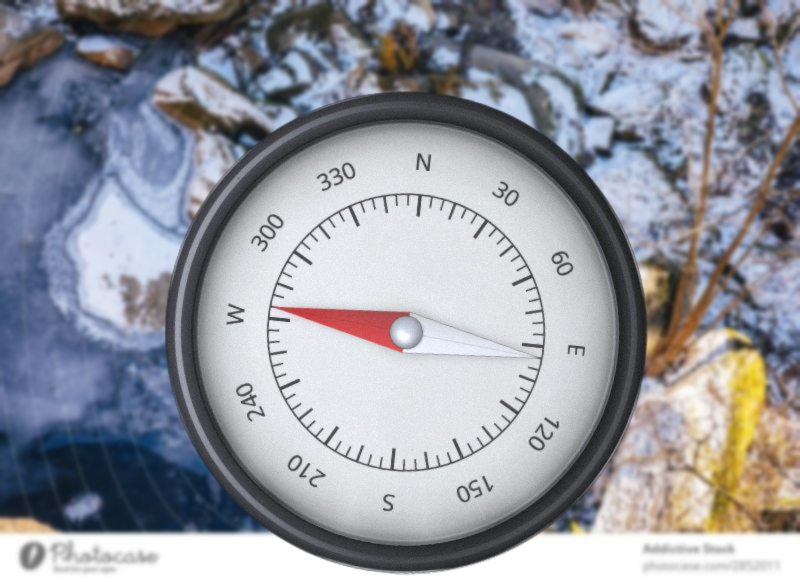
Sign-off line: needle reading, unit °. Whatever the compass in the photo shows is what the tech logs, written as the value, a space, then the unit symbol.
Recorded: 275 °
